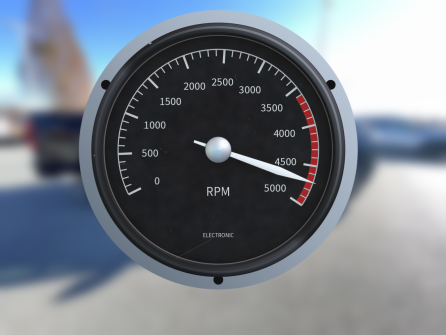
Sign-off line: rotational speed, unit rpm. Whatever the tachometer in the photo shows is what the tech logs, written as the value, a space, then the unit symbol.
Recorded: 4700 rpm
